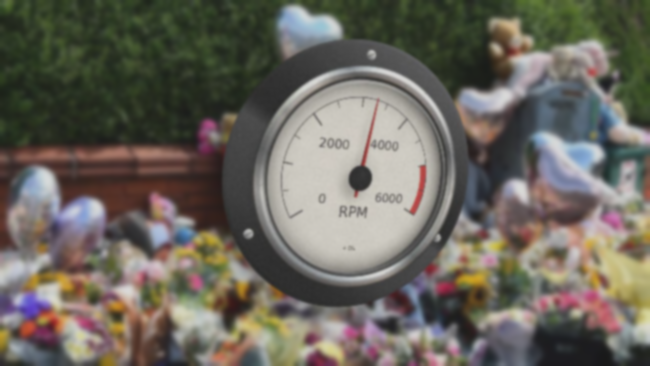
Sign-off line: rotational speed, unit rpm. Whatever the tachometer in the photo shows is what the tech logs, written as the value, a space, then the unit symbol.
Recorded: 3250 rpm
